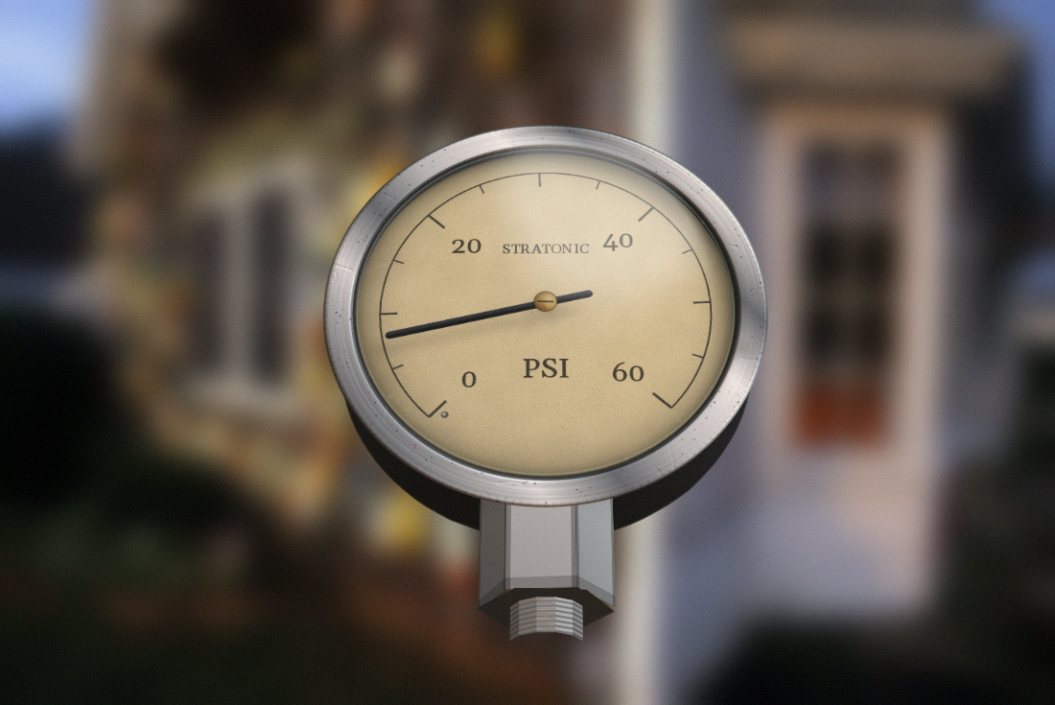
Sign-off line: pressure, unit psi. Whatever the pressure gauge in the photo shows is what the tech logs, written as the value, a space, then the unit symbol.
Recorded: 7.5 psi
